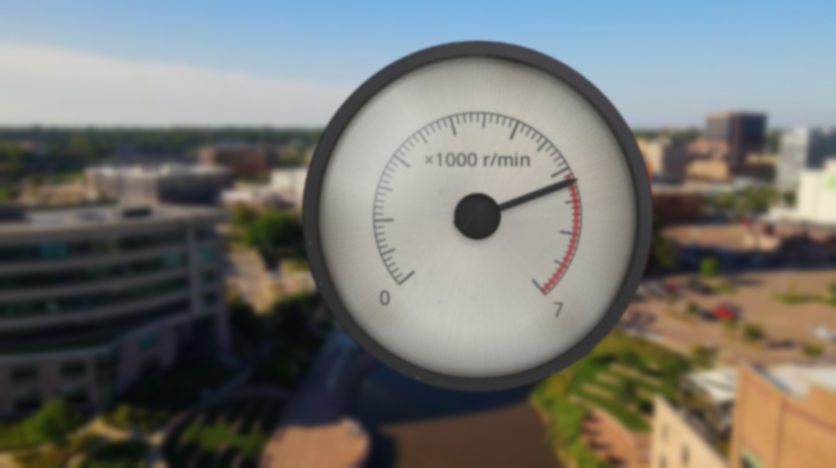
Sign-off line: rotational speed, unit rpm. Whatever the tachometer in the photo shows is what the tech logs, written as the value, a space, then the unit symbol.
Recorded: 5200 rpm
